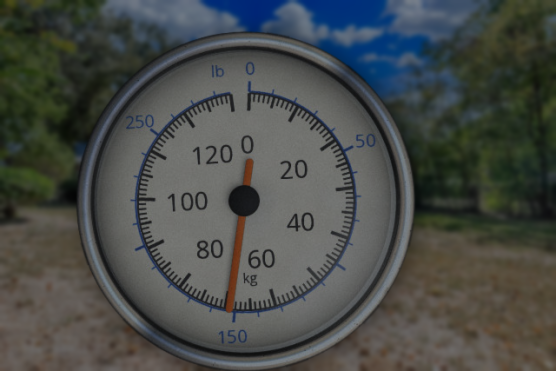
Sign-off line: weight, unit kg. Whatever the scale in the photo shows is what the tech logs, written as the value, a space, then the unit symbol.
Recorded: 69 kg
